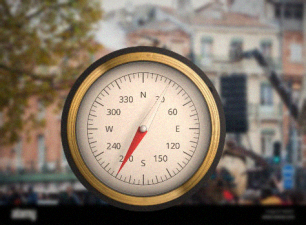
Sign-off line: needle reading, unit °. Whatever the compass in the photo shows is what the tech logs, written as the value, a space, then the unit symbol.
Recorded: 210 °
